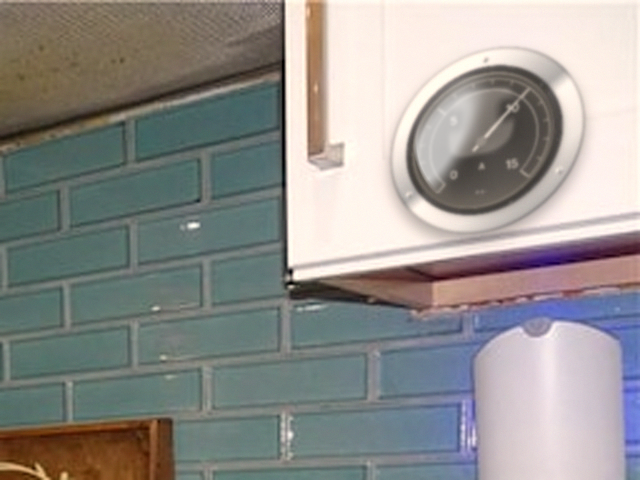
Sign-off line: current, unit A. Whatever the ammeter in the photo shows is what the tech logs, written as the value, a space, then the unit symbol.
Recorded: 10 A
